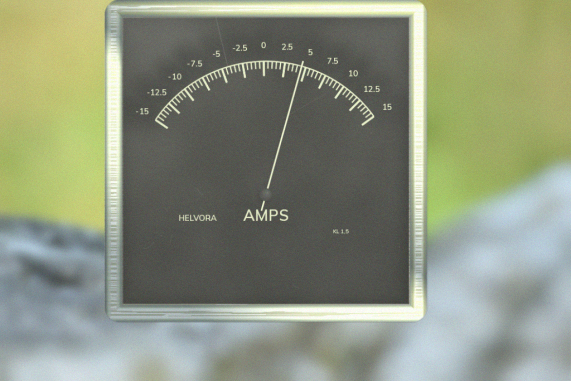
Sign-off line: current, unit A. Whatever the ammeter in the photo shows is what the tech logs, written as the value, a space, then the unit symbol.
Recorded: 4.5 A
